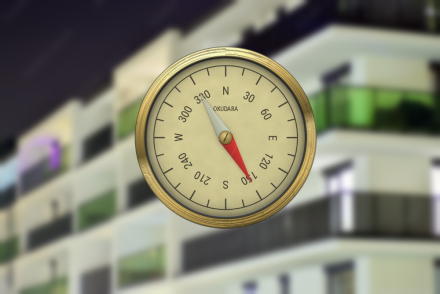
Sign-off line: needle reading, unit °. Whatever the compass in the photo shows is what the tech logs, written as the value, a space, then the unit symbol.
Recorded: 150 °
